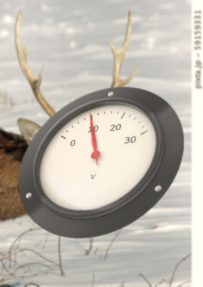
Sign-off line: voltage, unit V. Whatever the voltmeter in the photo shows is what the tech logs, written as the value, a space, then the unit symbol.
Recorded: 10 V
